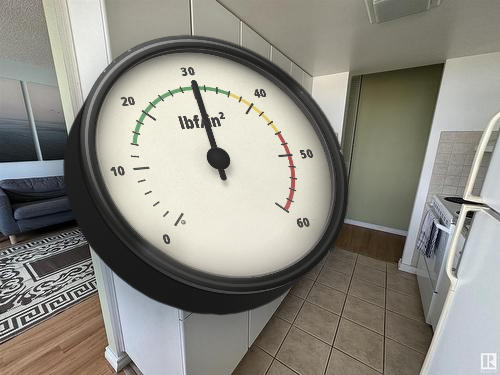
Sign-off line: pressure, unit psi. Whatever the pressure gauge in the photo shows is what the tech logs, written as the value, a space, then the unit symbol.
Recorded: 30 psi
